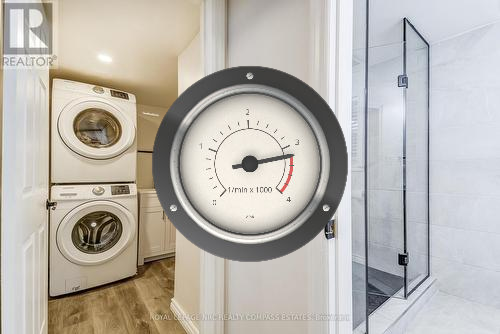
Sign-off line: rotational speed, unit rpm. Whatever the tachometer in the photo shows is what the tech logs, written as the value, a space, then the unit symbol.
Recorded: 3200 rpm
